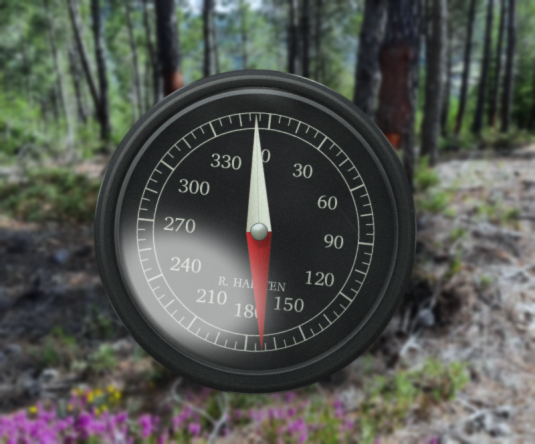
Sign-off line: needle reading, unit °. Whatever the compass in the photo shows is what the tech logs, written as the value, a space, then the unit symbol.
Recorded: 172.5 °
